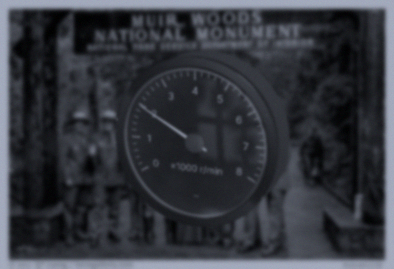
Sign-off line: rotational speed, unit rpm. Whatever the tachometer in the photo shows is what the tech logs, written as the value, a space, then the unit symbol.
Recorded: 2000 rpm
